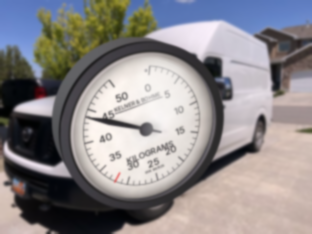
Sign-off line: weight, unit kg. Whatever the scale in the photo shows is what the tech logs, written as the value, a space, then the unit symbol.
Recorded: 44 kg
